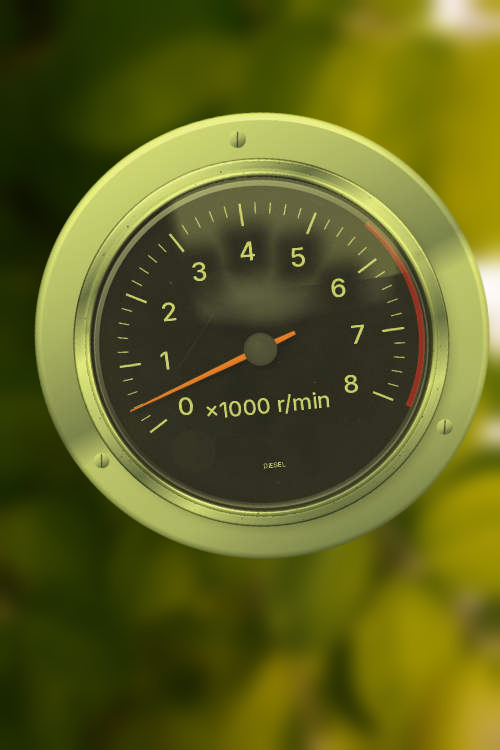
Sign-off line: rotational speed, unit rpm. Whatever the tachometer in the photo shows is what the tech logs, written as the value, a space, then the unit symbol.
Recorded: 400 rpm
